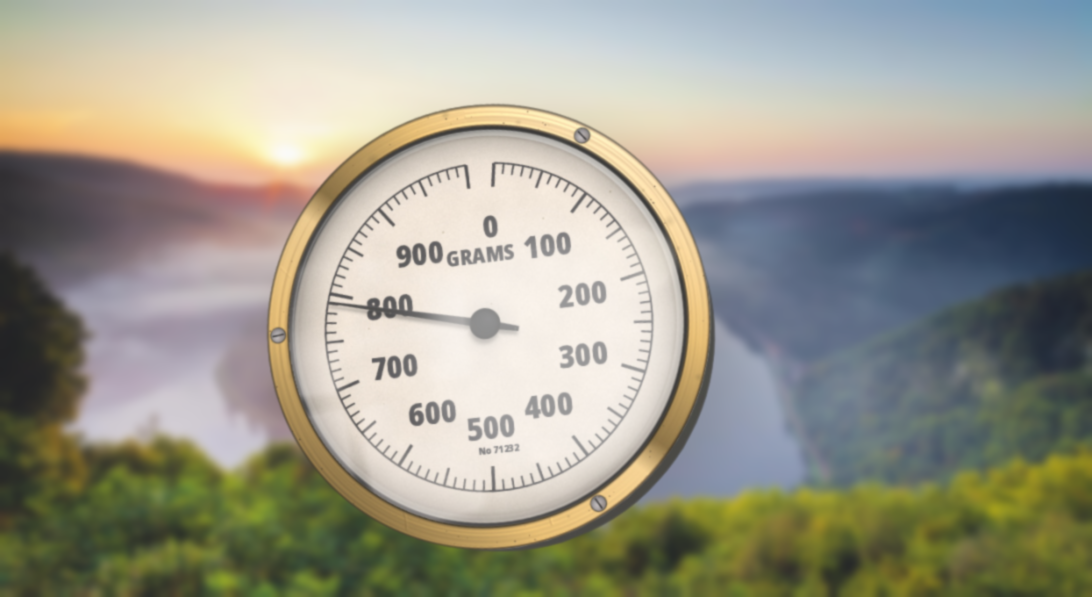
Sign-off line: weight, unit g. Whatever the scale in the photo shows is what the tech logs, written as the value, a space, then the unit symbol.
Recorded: 790 g
